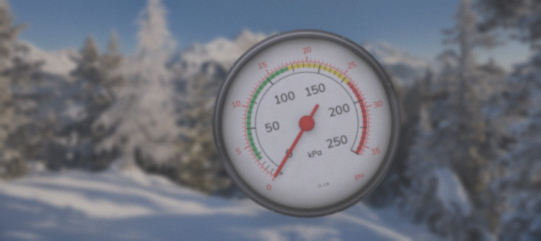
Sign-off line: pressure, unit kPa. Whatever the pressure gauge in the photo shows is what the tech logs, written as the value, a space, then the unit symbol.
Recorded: 0 kPa
